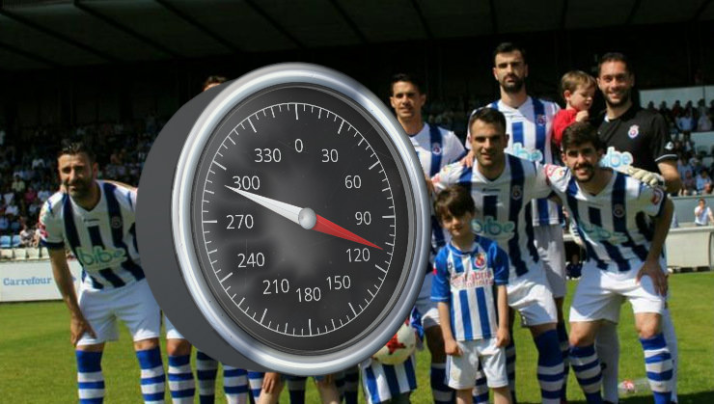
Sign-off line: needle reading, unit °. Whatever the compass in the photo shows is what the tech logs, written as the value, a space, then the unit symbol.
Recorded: 110 °
